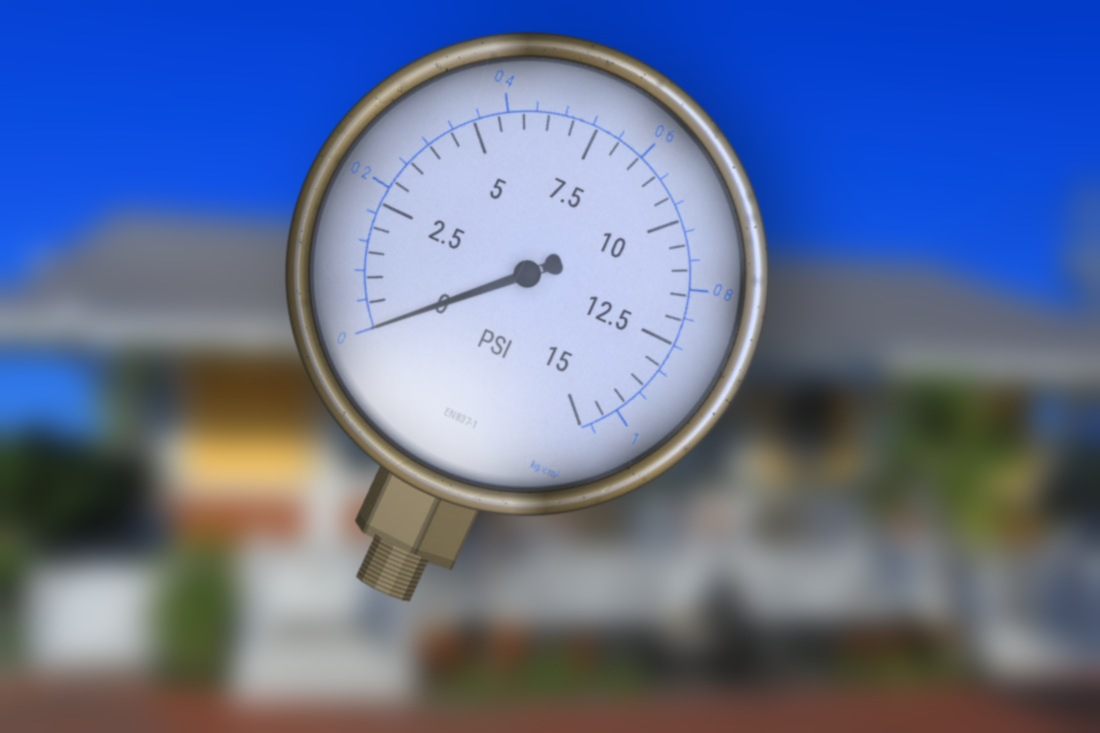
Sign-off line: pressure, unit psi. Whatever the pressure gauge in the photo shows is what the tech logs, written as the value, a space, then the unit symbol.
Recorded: 0 psi
